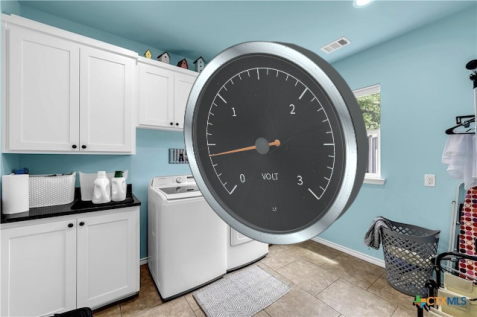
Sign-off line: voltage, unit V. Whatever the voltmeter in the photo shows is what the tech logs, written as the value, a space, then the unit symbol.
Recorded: 0.4 V
